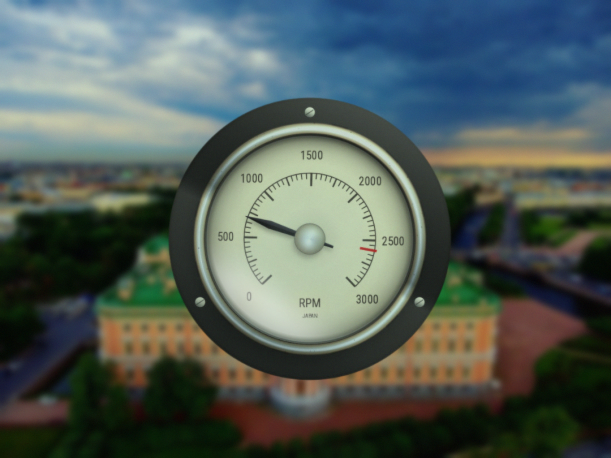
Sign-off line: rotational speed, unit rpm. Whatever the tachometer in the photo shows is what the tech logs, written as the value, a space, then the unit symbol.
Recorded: 700 rpm
